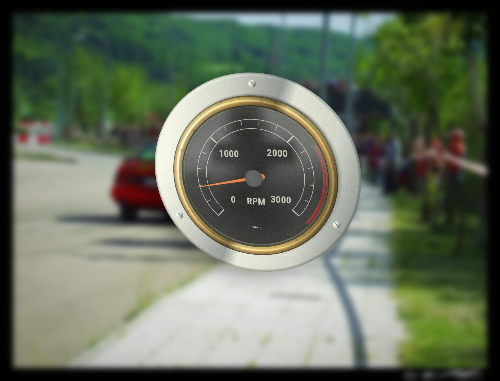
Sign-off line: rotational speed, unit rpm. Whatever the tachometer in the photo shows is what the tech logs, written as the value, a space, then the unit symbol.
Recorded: 400 rpm
